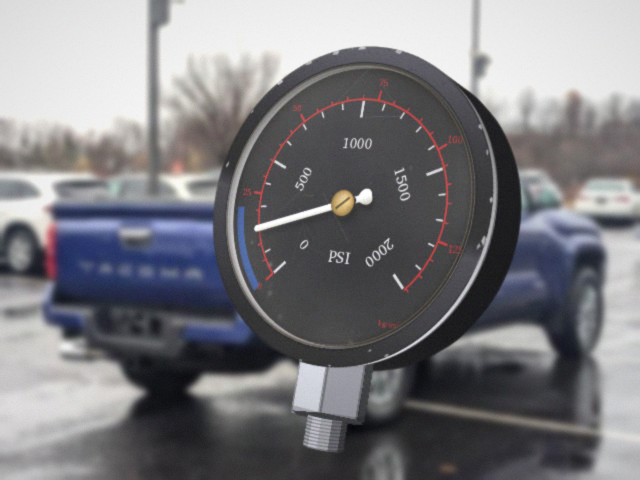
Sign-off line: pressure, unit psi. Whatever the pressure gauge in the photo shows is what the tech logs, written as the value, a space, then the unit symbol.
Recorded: 200 psi
